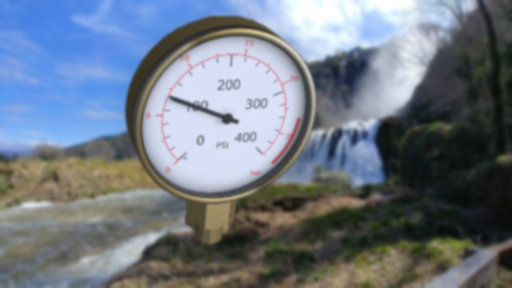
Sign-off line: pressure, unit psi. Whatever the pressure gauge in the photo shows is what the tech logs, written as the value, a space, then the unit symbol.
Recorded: 100 psi
